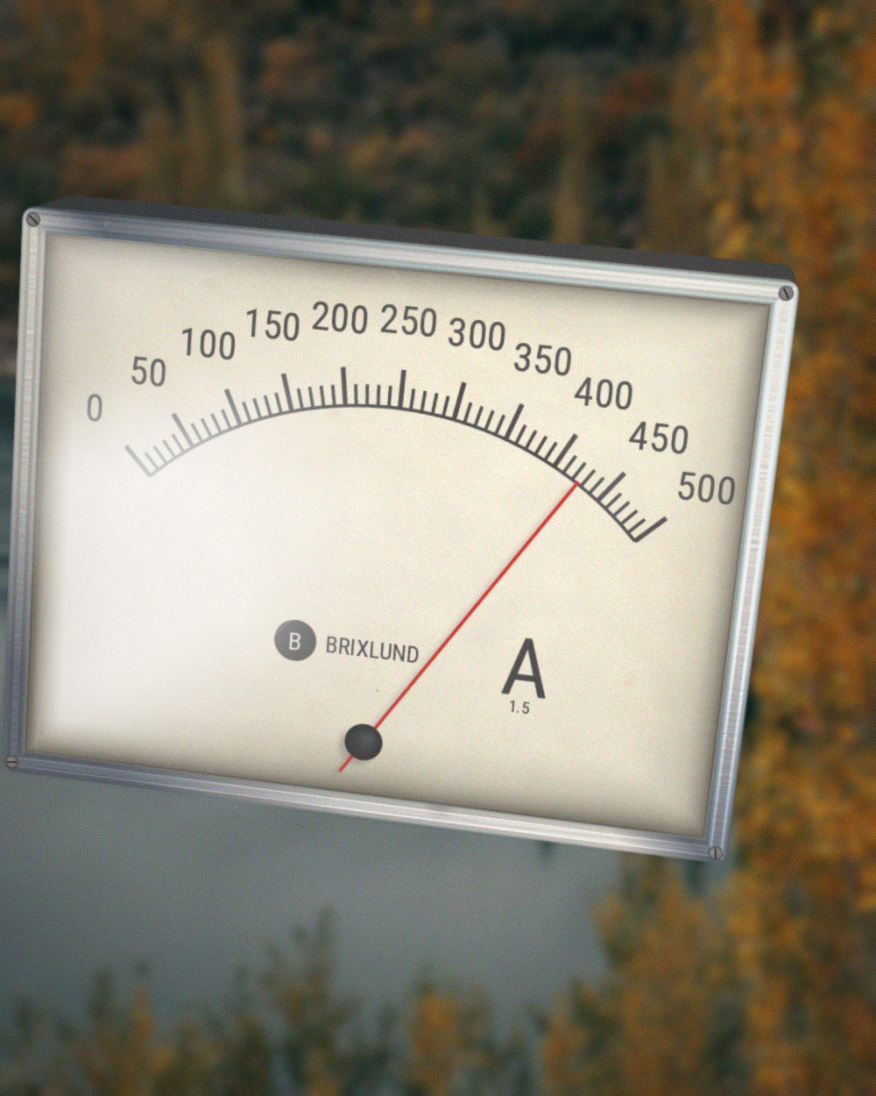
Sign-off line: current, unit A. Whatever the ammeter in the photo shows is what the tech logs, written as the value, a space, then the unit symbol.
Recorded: 425 A
